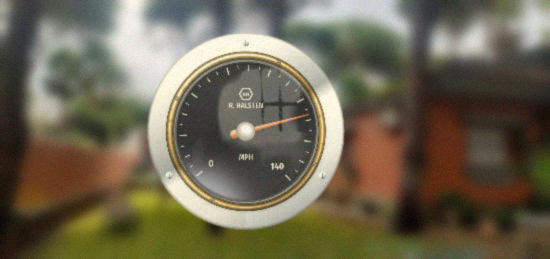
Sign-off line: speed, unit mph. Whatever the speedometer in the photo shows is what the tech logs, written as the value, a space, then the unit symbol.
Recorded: 107.5 mph
